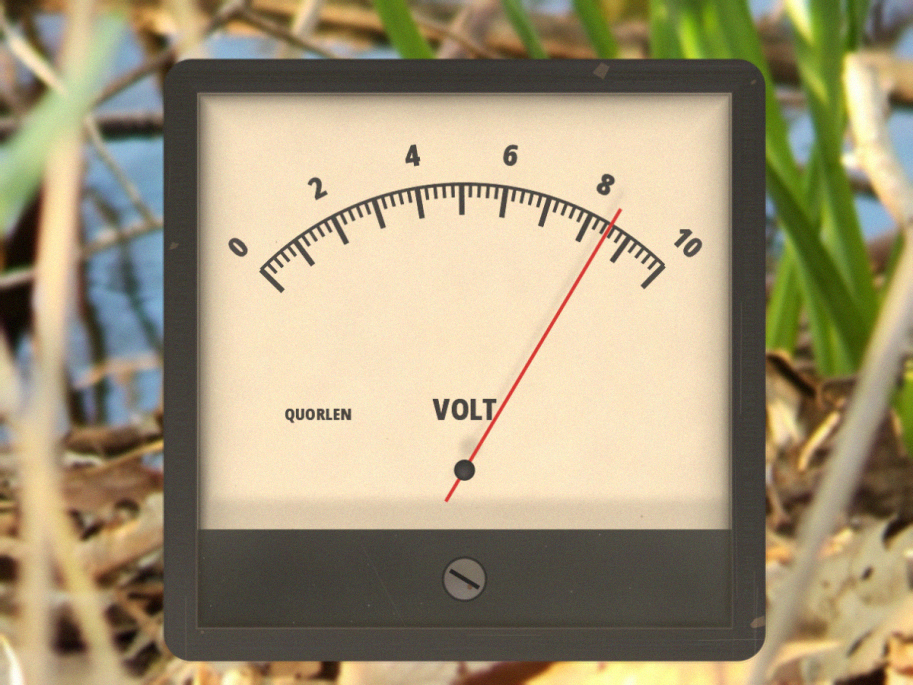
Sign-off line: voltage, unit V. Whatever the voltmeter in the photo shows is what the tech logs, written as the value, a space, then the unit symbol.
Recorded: 8.5 V
